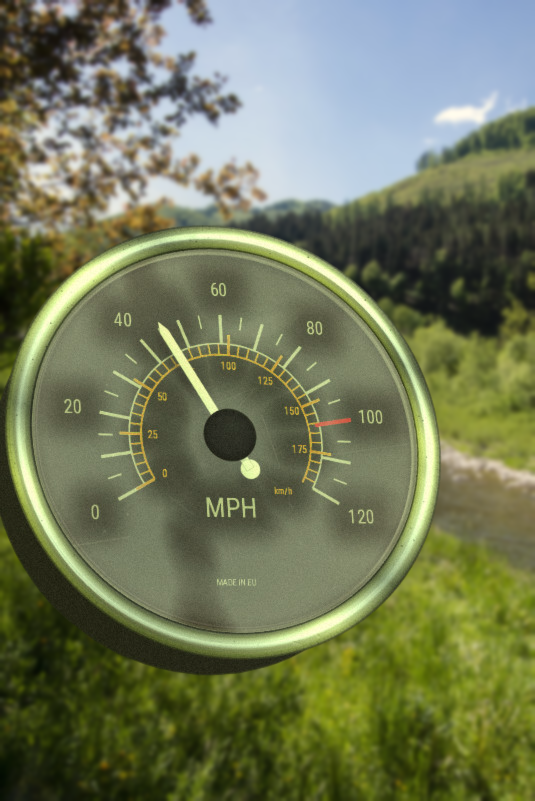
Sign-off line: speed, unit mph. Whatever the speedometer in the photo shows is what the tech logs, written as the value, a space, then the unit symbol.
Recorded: 45 mph
